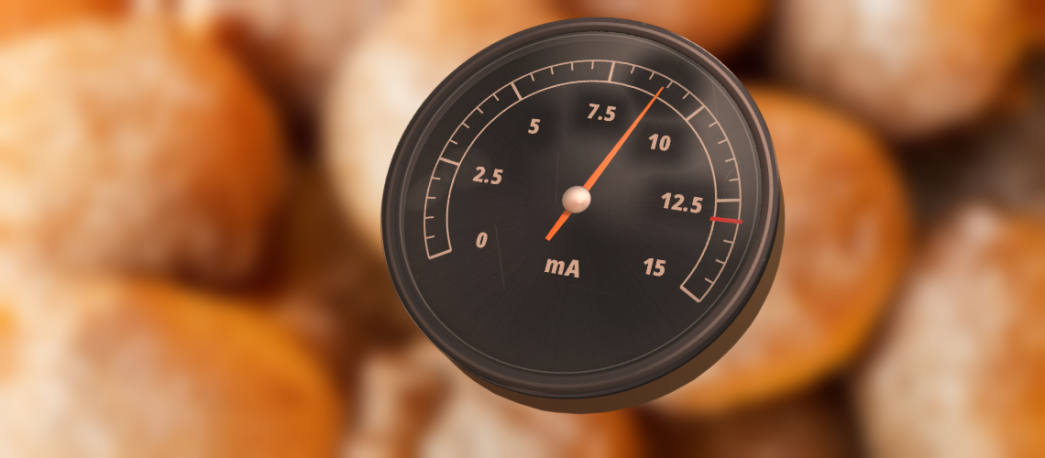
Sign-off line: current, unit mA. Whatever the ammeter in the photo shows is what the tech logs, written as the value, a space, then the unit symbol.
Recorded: 9 mA
